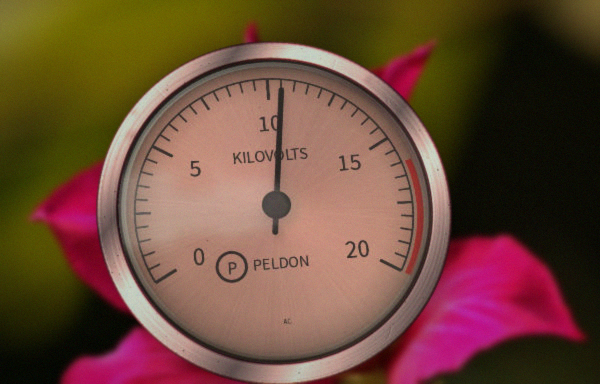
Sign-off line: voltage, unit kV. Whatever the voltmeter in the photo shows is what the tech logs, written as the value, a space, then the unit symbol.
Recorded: 10.5 kV
